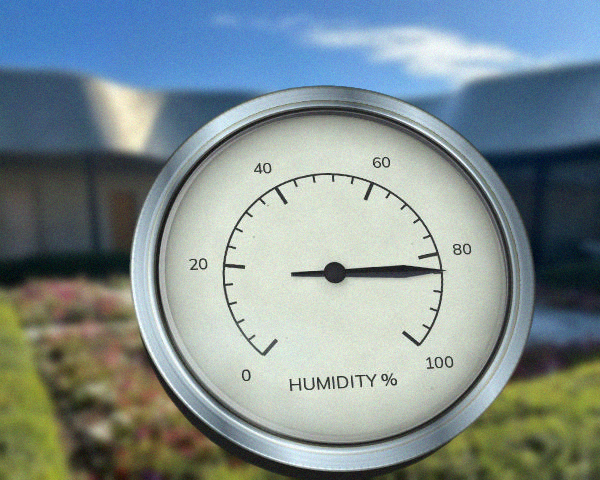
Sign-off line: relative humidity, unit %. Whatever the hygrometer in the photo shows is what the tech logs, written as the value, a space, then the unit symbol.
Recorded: 84 %
